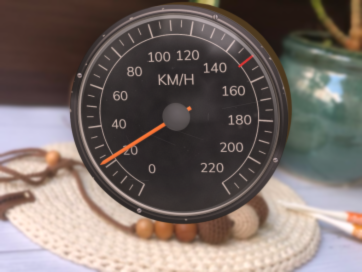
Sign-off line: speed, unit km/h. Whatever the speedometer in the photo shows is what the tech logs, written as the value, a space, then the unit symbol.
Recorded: 22.5 km/h
